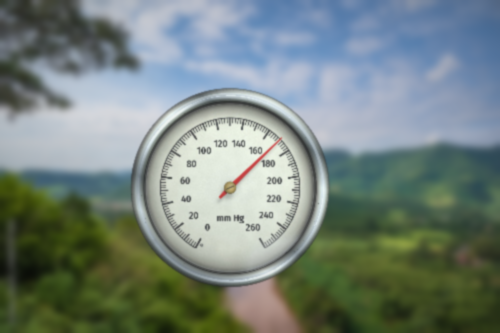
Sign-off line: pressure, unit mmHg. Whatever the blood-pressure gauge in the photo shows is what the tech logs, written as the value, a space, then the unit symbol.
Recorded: 170 mmHg
